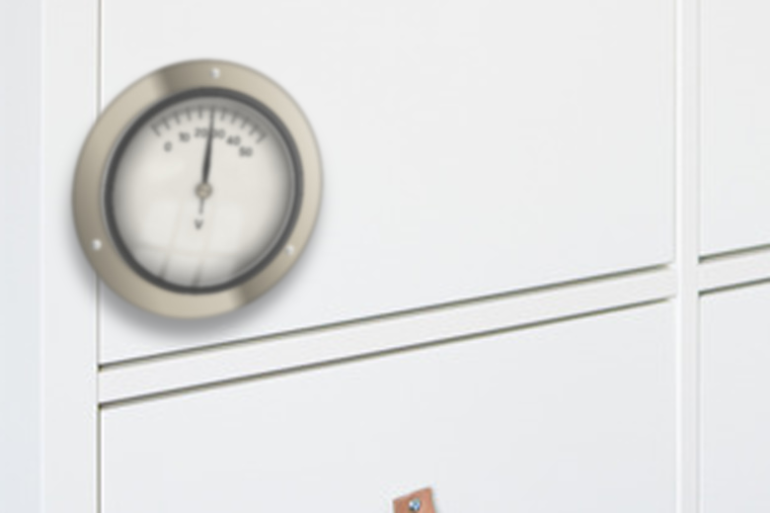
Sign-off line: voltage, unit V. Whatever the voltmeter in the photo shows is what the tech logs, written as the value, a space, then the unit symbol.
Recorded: 25 V
